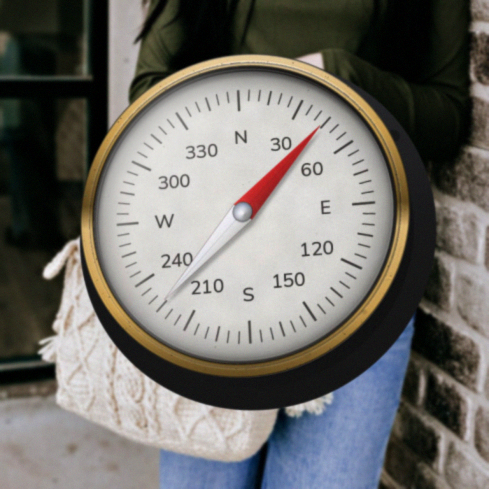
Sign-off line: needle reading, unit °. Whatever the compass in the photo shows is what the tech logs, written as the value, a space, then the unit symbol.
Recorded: 45 °
